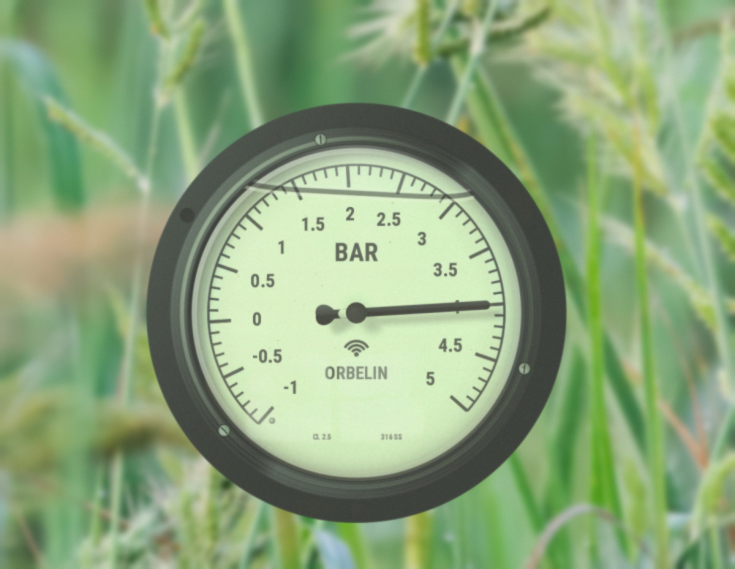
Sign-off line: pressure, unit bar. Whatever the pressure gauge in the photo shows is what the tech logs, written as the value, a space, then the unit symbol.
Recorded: 4 bar
